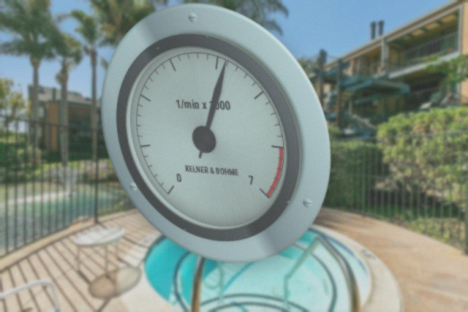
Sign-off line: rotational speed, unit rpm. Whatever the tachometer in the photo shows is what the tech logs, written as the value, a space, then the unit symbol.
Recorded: 4200 rpm
